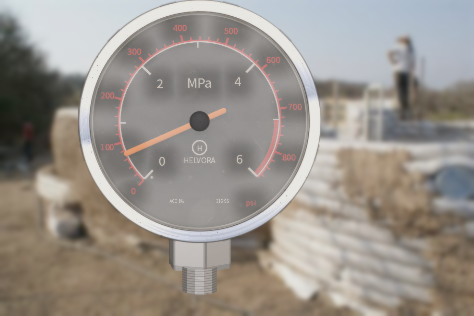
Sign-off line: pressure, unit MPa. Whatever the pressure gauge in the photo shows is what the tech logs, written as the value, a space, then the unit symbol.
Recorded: 0.5 MPa
